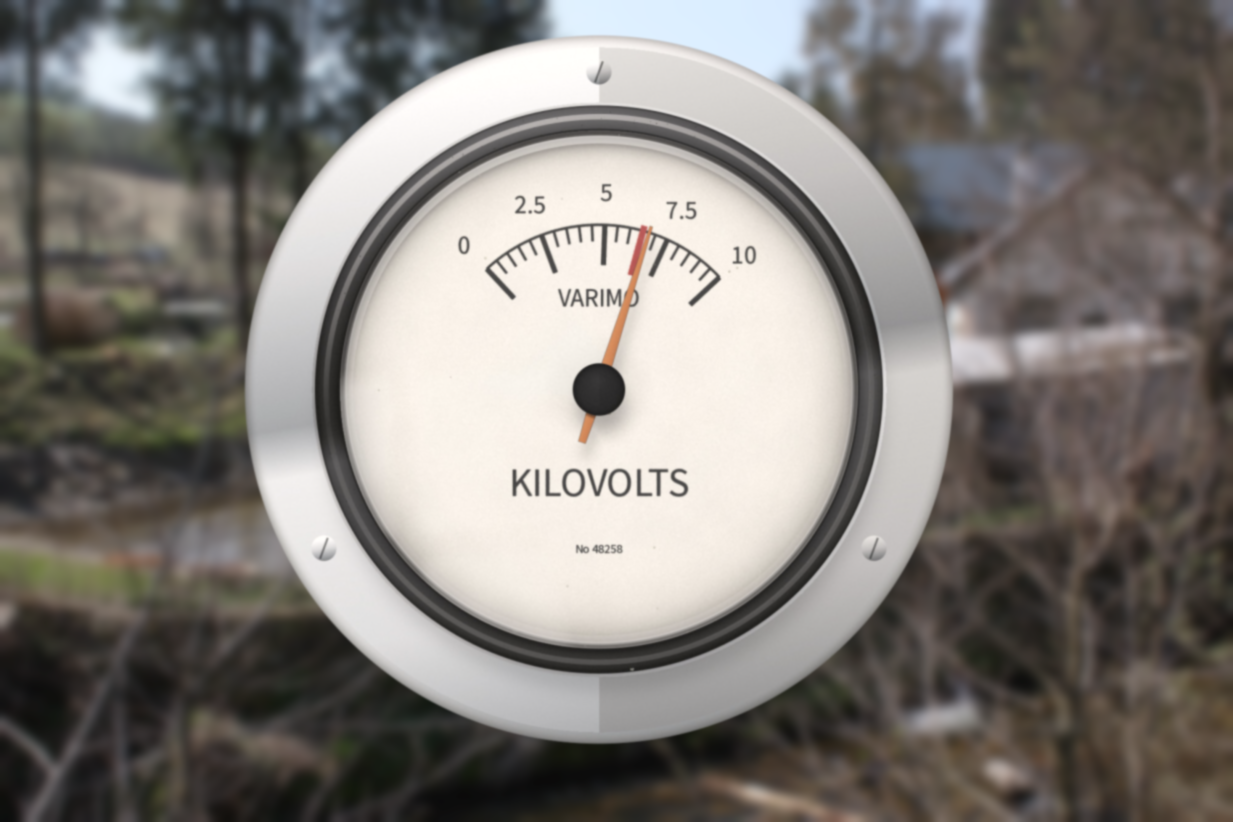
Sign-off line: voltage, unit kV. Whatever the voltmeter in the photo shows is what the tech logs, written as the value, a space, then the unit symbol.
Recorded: 6.75 kV
